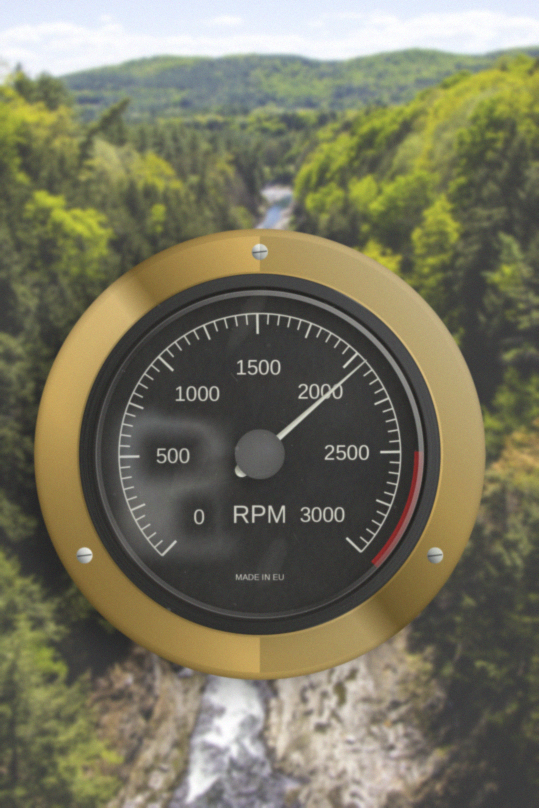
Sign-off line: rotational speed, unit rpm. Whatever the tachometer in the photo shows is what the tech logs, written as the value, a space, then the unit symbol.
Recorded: 2050 rpm
